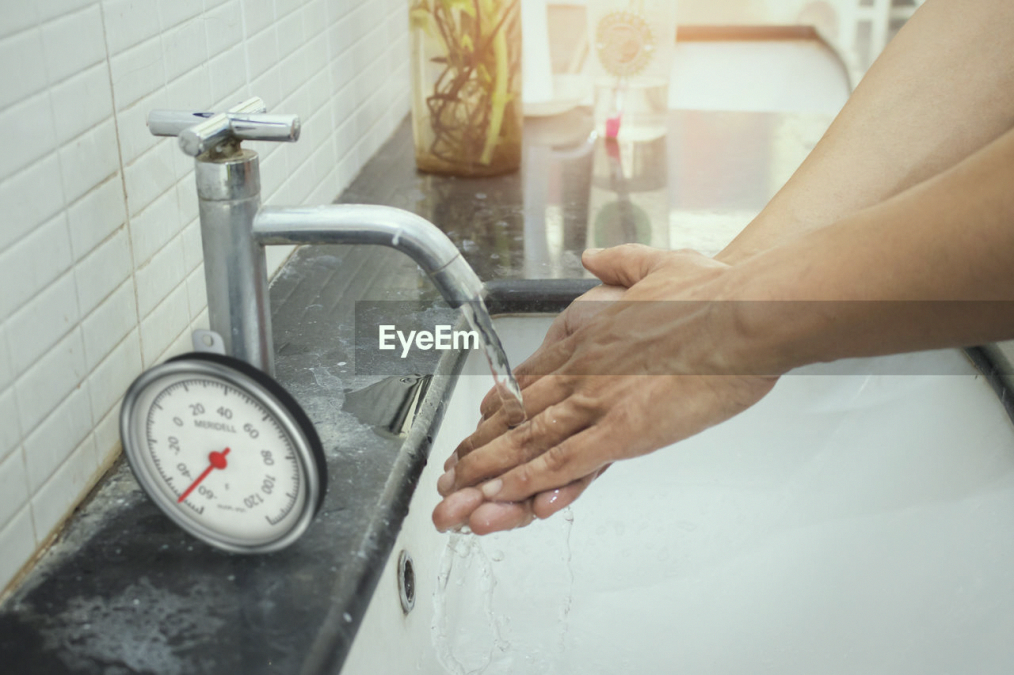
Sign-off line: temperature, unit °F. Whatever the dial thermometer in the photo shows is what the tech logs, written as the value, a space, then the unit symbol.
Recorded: -50 °F
